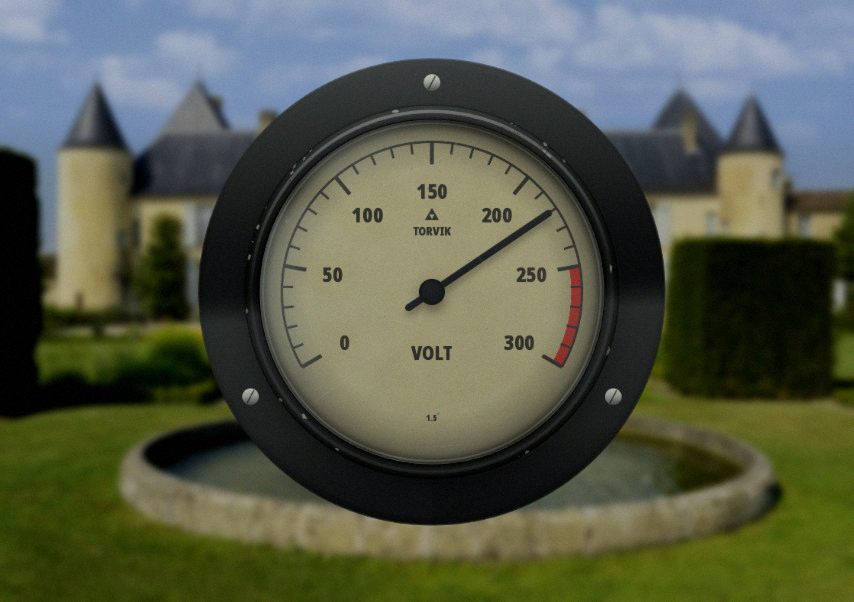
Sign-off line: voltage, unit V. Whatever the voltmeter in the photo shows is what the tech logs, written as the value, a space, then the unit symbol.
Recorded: 220 V
